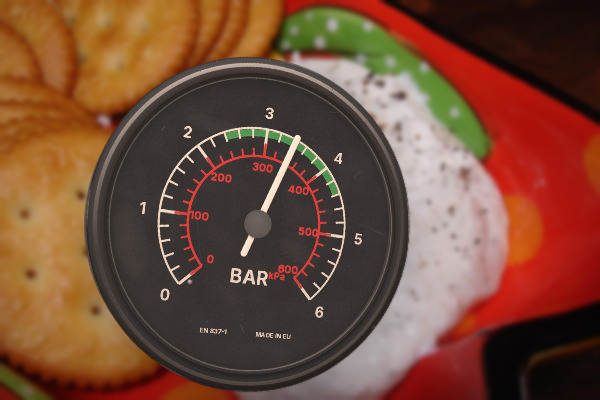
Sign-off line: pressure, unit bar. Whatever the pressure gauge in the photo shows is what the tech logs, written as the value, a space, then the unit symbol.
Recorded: 3.4 bar
